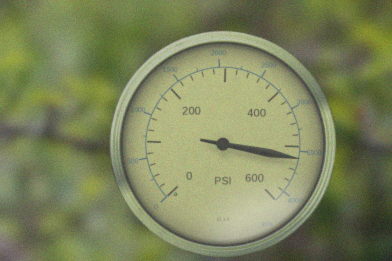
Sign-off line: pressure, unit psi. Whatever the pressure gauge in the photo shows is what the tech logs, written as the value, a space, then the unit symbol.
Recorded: 520 psi
